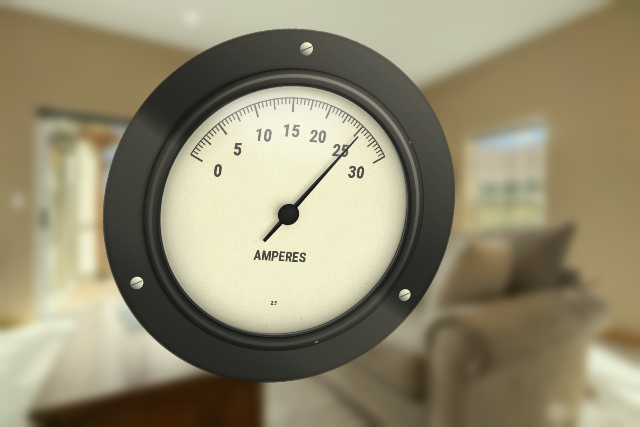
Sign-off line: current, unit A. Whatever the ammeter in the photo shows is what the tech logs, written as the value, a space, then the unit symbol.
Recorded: 25 A
